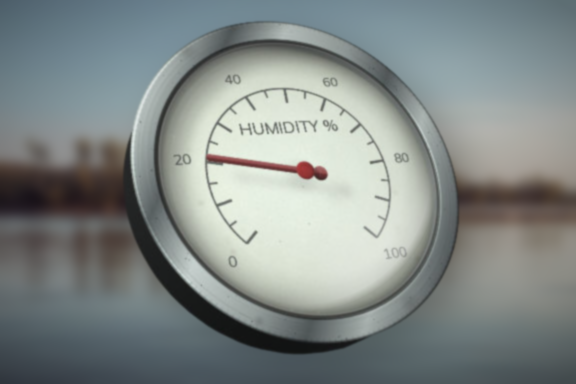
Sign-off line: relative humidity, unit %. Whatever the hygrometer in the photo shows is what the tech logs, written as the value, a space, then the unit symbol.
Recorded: 20 %
